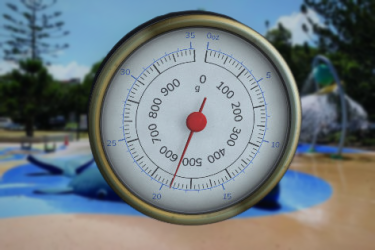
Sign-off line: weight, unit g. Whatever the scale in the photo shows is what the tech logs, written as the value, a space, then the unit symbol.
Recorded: 550 g
